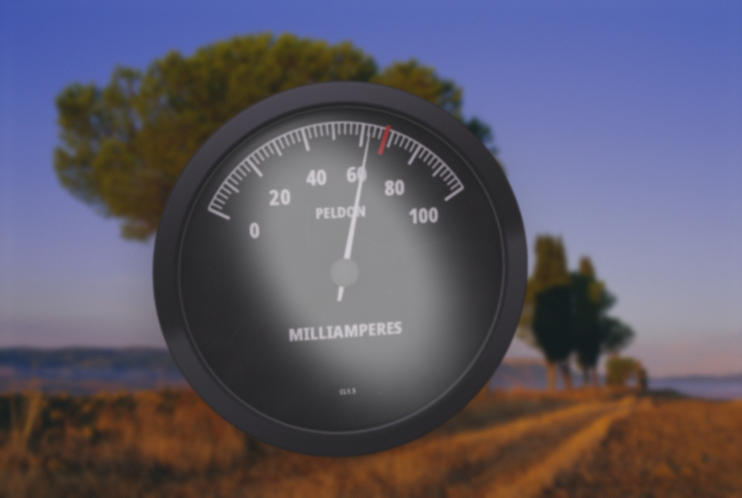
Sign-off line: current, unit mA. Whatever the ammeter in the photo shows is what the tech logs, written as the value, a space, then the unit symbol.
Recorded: 62 mA
